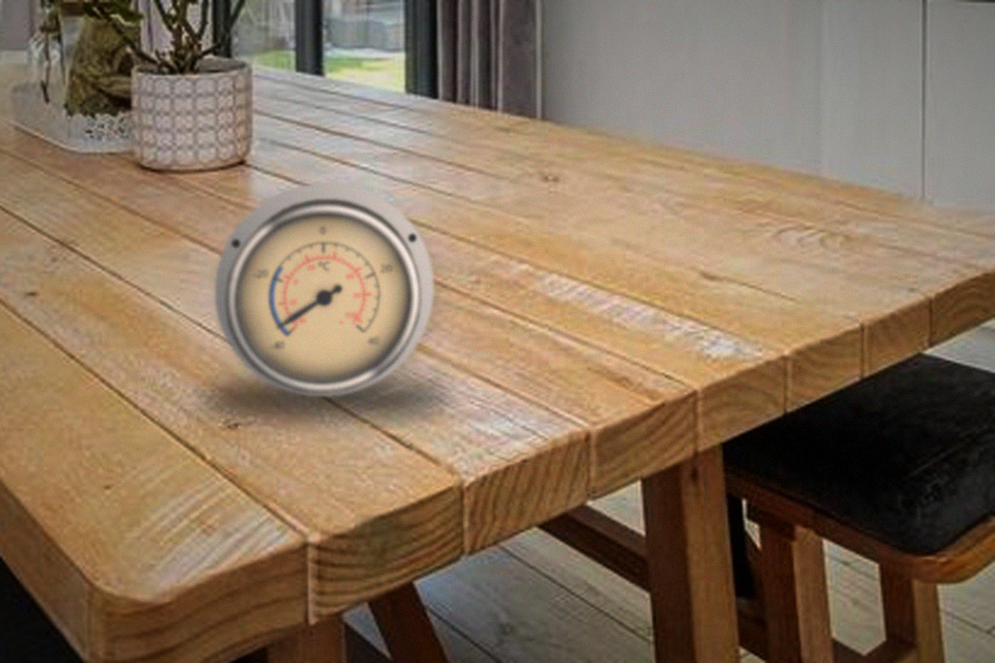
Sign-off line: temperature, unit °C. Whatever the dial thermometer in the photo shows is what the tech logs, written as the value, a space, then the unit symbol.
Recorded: -36 °C
